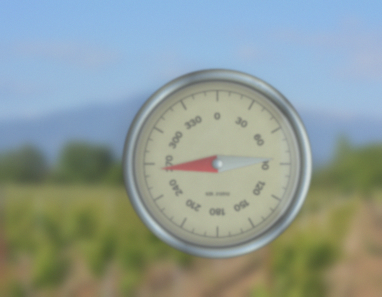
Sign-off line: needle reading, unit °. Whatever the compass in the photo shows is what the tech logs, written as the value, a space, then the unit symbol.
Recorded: 265 °
